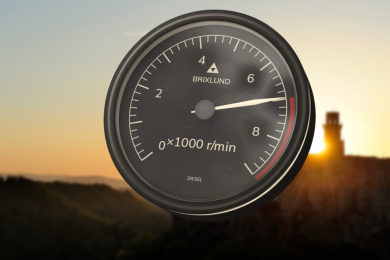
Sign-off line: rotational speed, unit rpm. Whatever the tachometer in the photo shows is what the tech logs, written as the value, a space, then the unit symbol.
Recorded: 7000 rpm
